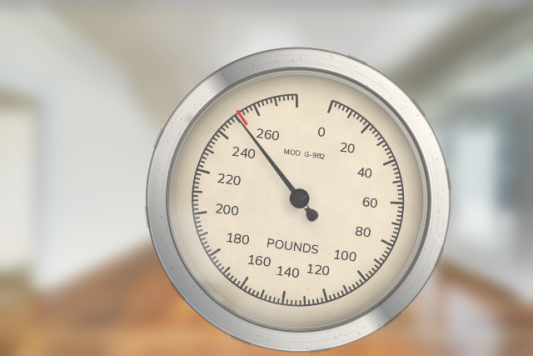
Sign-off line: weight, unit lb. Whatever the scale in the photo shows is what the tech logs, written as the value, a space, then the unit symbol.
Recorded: 250 lb
